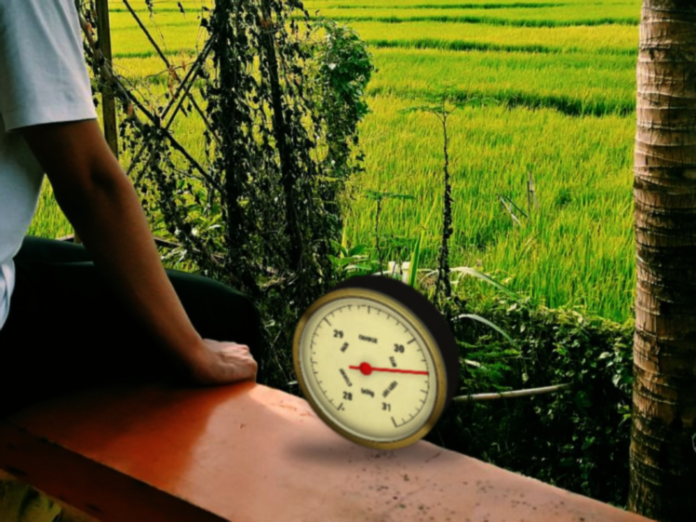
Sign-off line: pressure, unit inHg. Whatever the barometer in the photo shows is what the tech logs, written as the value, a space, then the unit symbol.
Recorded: 30.3 inHg
